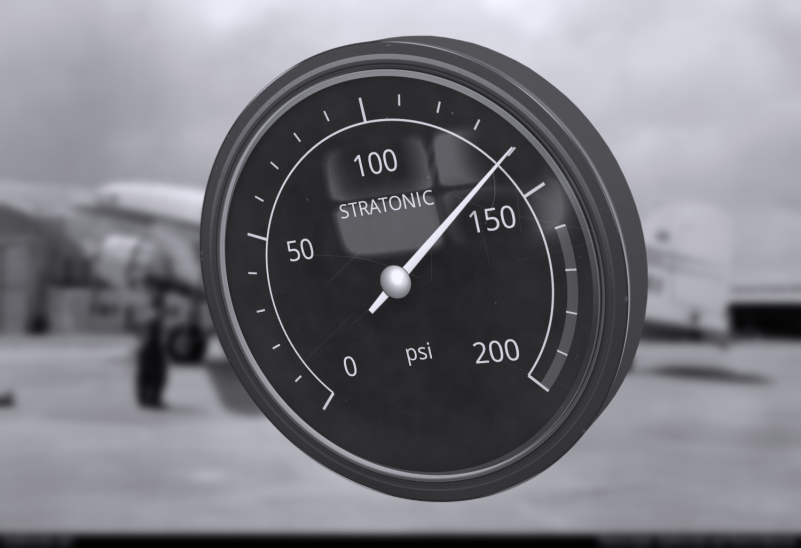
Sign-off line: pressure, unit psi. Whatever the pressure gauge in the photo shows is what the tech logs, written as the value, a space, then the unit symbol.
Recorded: 140 psi
